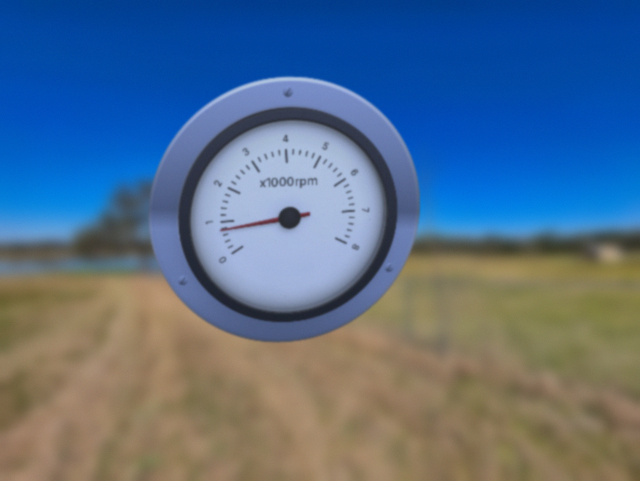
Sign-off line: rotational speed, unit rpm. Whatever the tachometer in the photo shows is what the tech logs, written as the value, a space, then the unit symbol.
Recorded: 800 rpm
